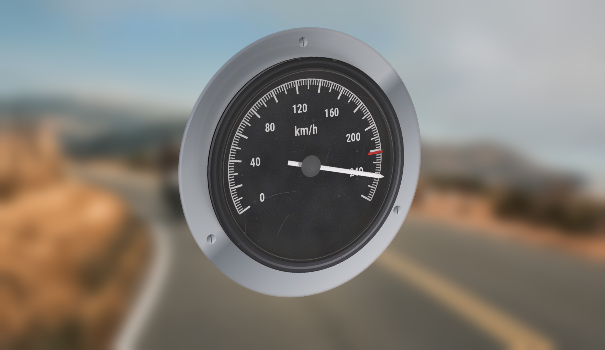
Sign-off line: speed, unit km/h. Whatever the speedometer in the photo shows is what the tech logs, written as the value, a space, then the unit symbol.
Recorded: 240 km/h
